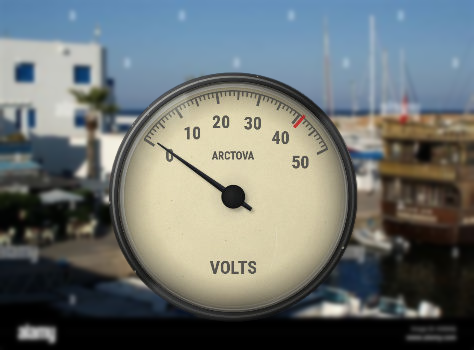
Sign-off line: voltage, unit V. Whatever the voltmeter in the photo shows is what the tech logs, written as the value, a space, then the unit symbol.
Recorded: 1 V
